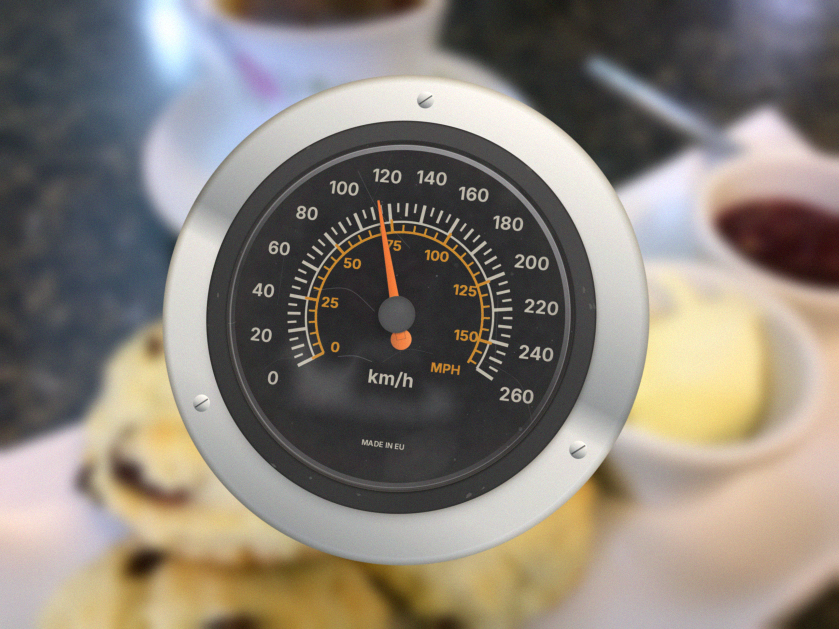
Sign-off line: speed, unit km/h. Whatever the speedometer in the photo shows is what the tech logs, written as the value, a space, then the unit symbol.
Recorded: 115 km/h
